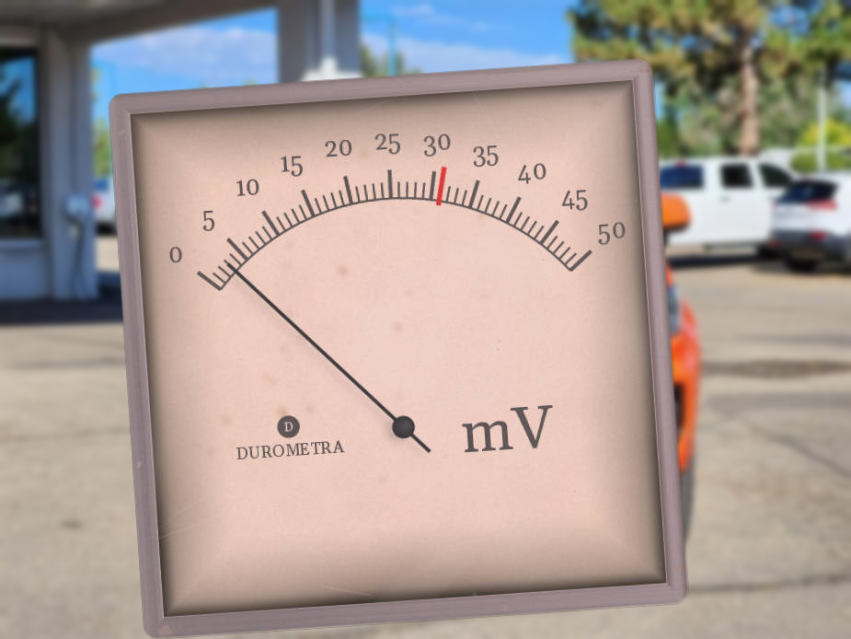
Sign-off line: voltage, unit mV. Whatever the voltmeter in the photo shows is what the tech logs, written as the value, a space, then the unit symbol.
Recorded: 3 mV
